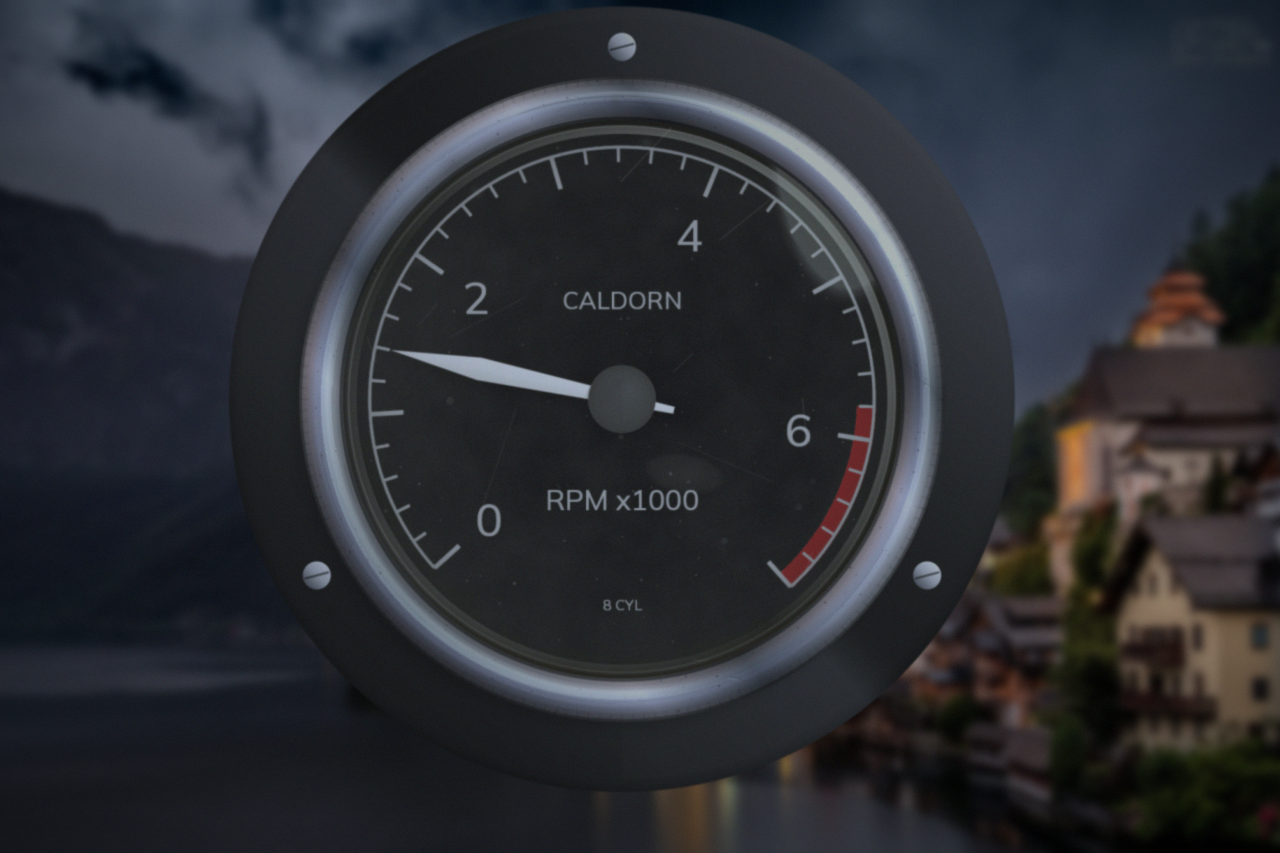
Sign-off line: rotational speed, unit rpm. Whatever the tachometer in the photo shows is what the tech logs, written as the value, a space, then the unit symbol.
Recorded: 1400 rpm
